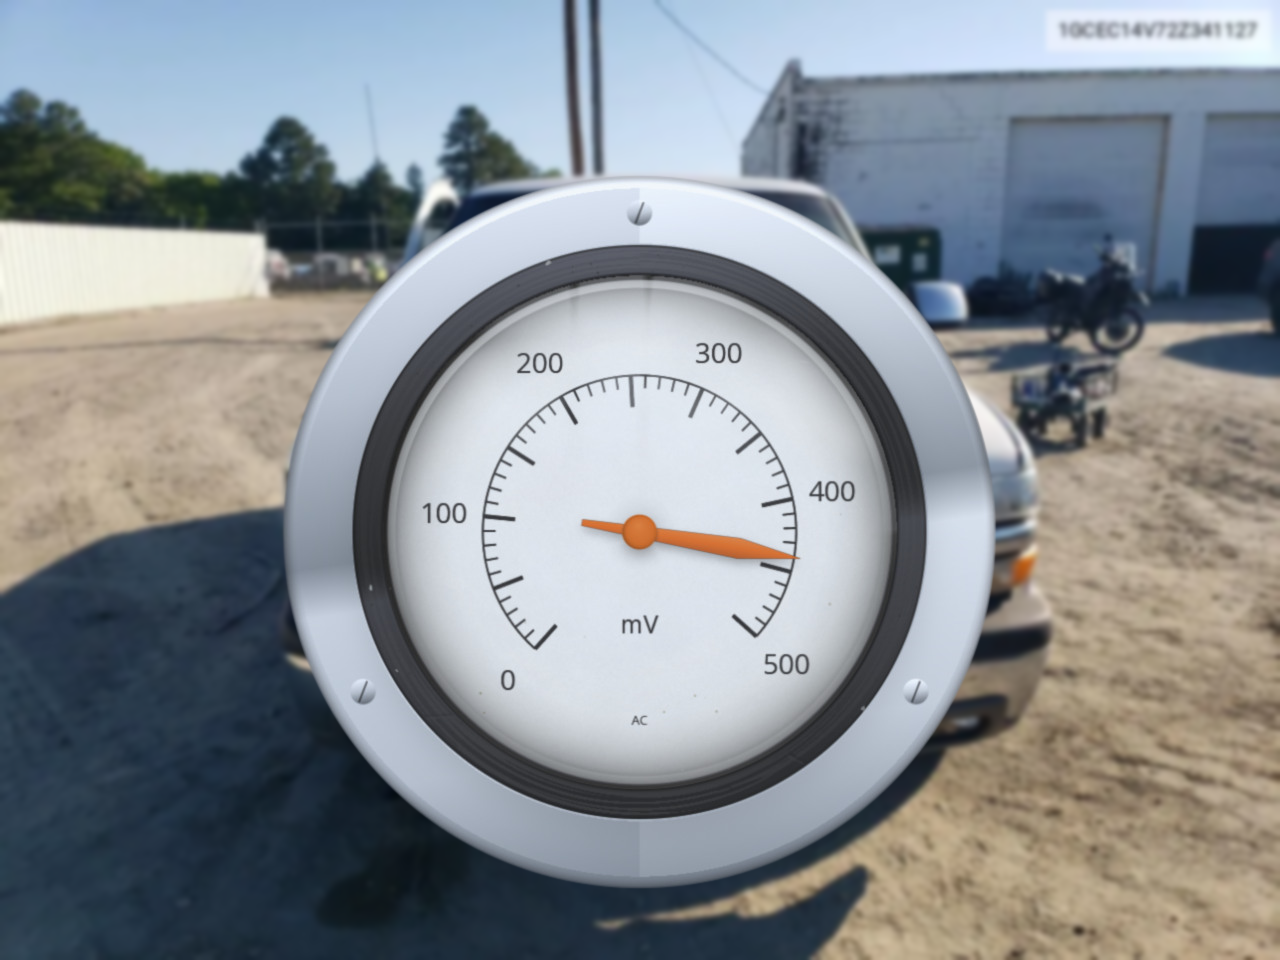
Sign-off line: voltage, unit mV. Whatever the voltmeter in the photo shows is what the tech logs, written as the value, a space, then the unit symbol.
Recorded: 440 mV
